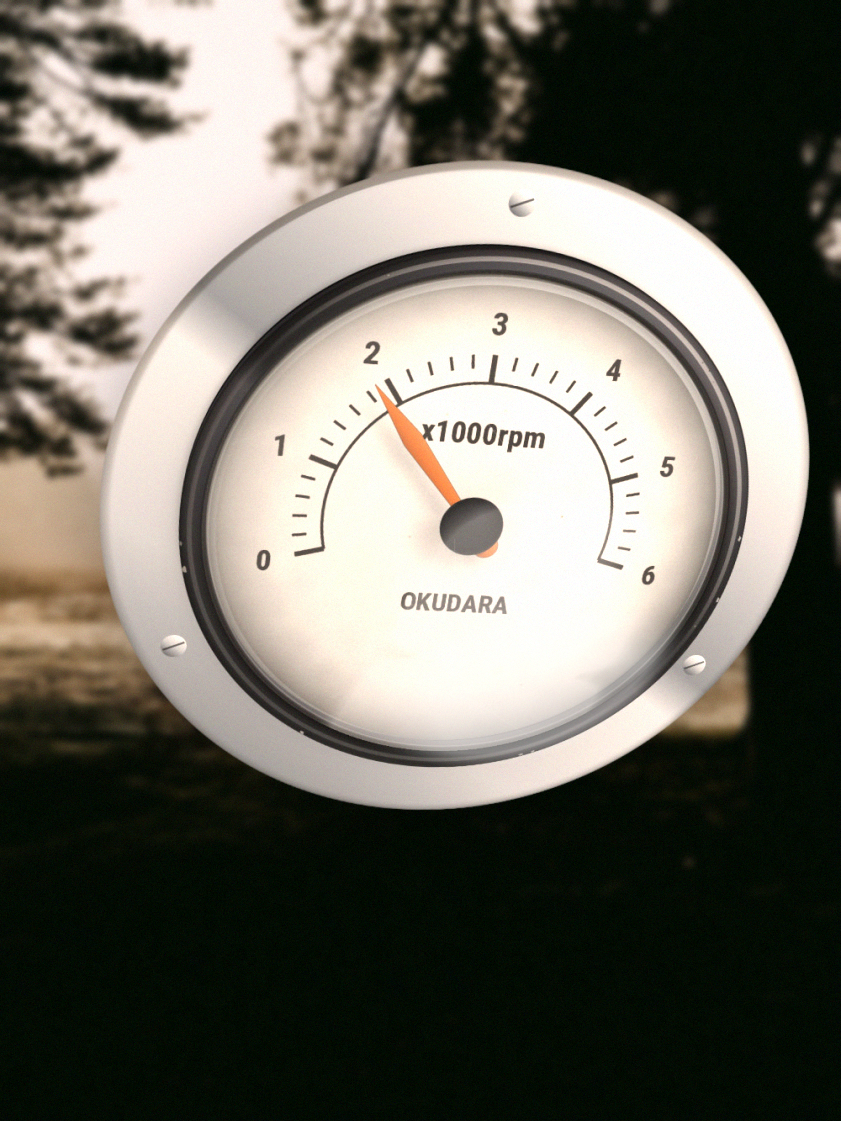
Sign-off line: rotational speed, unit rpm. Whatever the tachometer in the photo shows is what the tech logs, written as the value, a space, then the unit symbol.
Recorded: 1900 rpm
